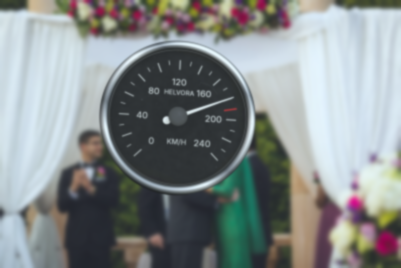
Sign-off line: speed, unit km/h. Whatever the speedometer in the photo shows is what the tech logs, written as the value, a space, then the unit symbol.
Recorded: 180 km/h
